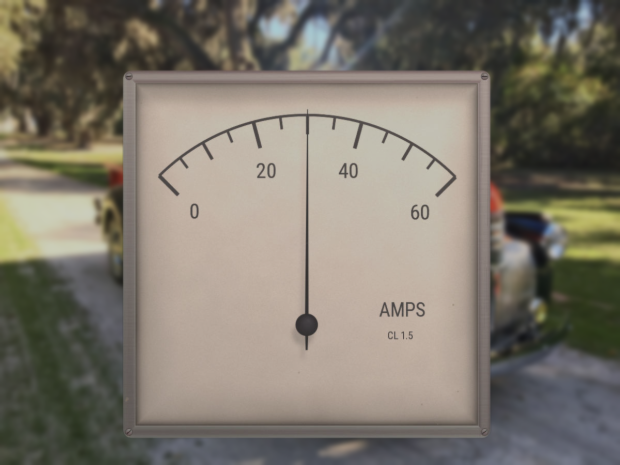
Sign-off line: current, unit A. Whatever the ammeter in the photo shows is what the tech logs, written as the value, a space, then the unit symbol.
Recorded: 30 A
